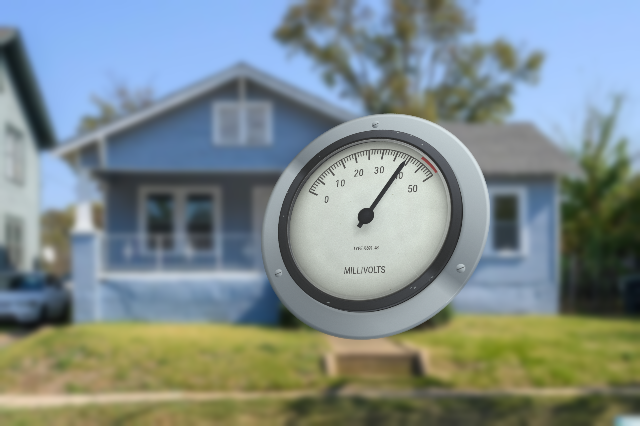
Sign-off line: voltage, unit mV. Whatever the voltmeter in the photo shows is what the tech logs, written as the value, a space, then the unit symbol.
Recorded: 40 mV
